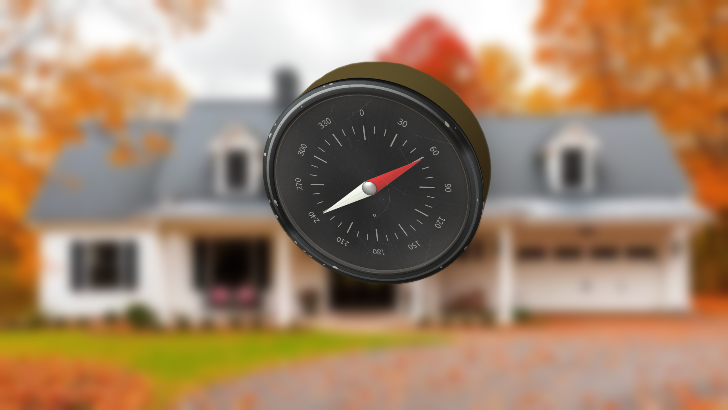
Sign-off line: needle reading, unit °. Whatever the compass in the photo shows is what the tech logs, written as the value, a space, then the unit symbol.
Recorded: 60 °
